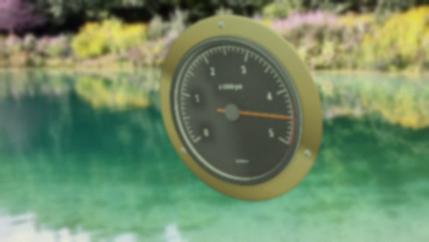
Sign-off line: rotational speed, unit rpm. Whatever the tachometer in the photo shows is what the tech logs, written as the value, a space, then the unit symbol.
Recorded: 4500 rpm
